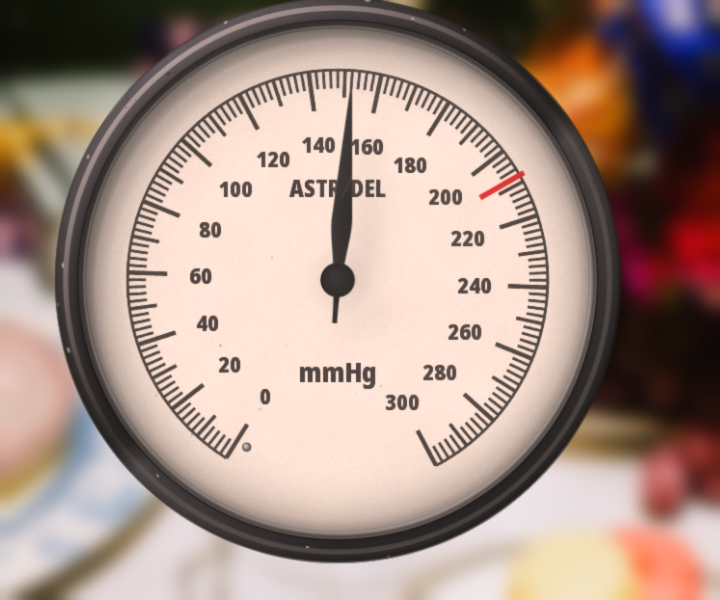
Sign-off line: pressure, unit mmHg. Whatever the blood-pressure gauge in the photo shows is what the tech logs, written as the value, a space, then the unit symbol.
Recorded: 152 mmHg
